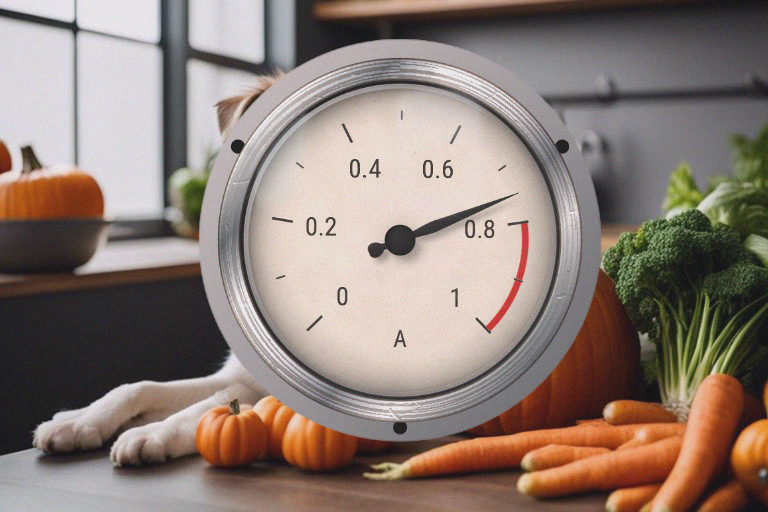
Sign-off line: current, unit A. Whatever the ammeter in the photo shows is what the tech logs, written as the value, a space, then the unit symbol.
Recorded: 0.75 A
